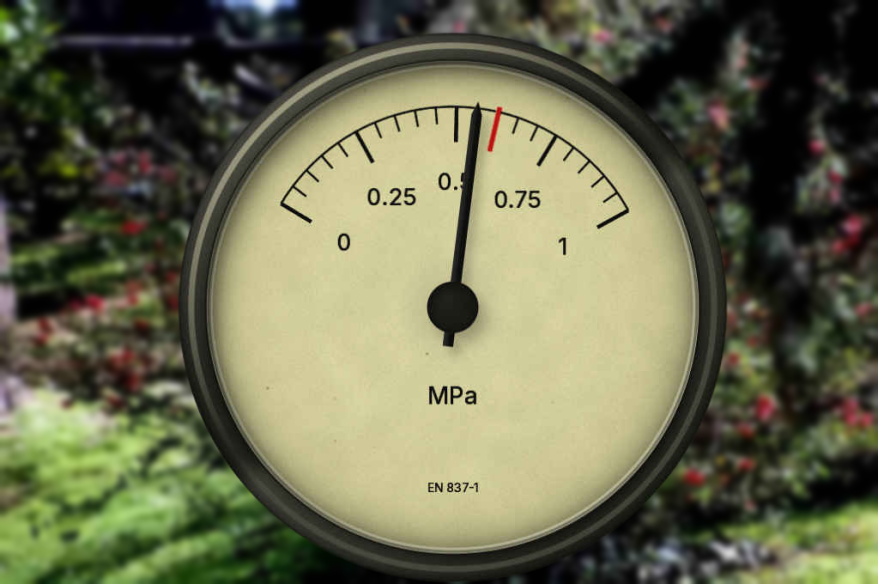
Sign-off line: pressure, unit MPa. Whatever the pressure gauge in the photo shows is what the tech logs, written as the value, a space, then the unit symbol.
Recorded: 0.55 MPa
